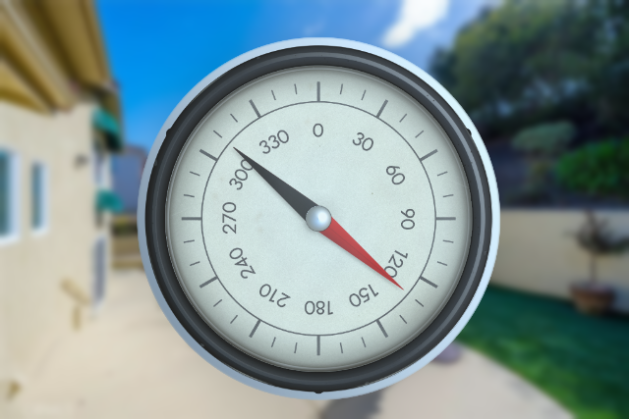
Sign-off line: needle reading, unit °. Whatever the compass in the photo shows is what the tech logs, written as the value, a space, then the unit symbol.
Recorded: 130 °
